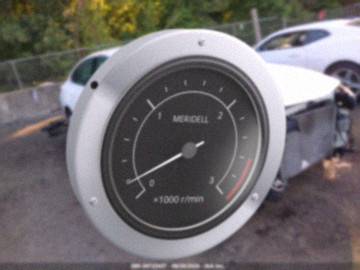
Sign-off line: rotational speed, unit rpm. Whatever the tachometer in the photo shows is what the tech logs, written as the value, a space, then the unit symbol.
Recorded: 200 rpm
